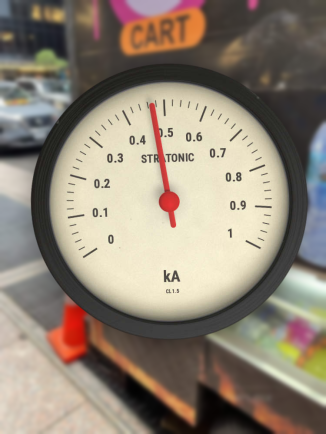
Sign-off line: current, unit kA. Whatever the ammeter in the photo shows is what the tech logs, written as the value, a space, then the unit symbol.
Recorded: 0.47 kA
